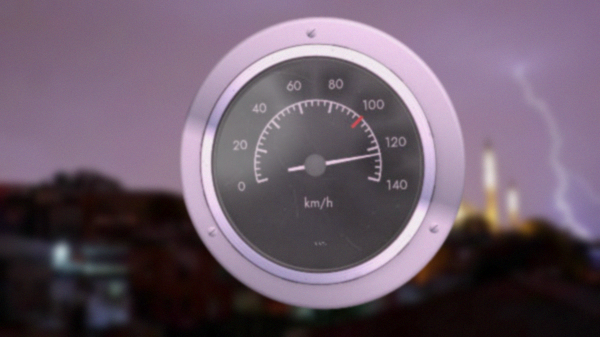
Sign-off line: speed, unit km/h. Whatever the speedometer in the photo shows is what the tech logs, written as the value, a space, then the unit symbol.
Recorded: 124 km/h
